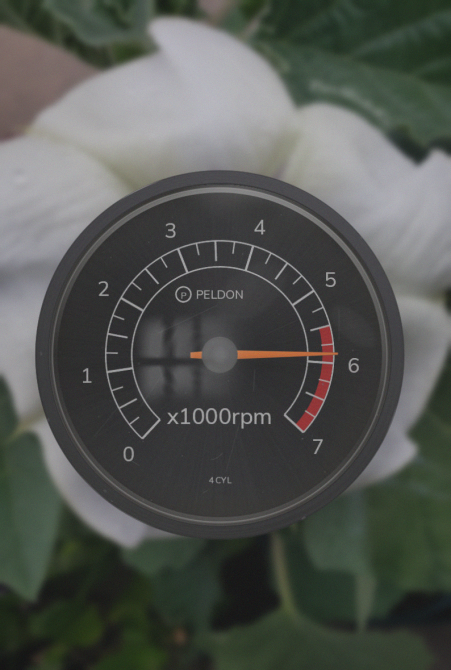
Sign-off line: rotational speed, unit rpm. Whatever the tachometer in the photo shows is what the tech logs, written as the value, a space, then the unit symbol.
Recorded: 5875 rpm
